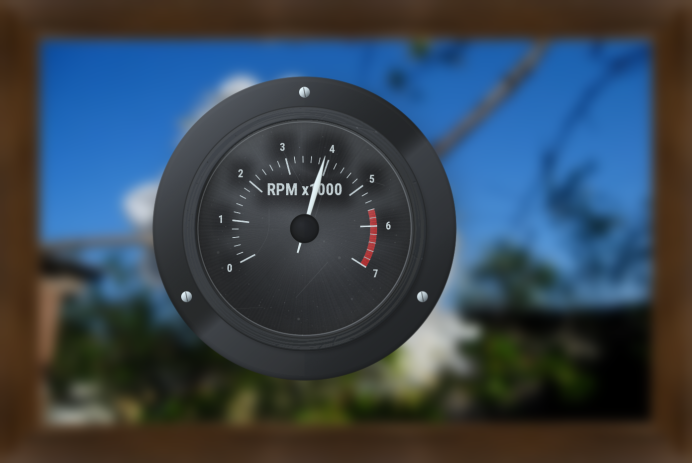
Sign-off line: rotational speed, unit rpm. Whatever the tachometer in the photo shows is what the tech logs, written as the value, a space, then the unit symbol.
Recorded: 3900 rpm
